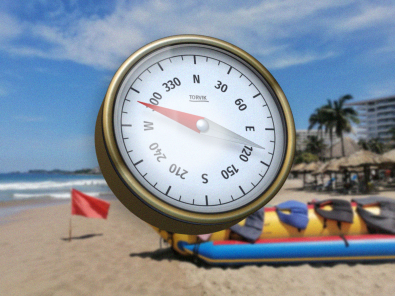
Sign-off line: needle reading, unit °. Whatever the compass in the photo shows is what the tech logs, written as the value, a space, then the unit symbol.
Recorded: 290 °
